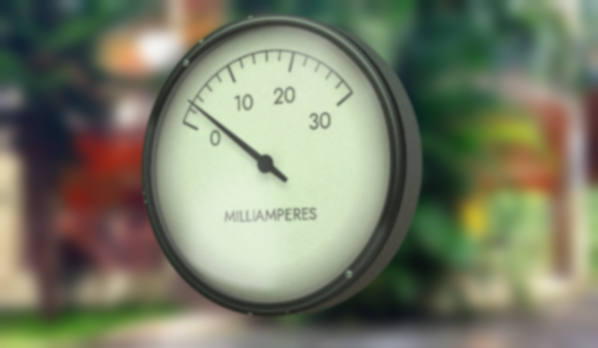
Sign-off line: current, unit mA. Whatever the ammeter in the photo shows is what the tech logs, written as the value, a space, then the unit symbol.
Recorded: 3 mA
